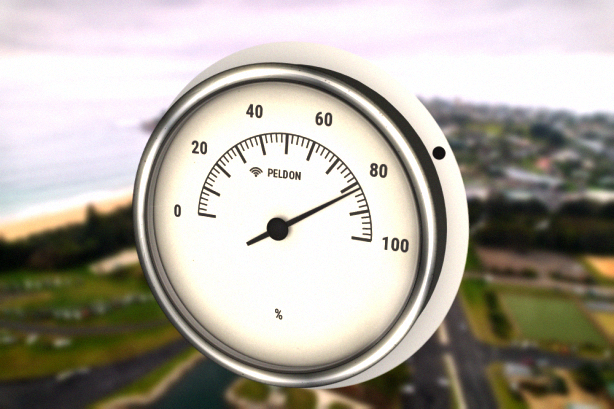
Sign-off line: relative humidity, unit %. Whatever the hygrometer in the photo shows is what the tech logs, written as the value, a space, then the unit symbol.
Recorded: 82 %
